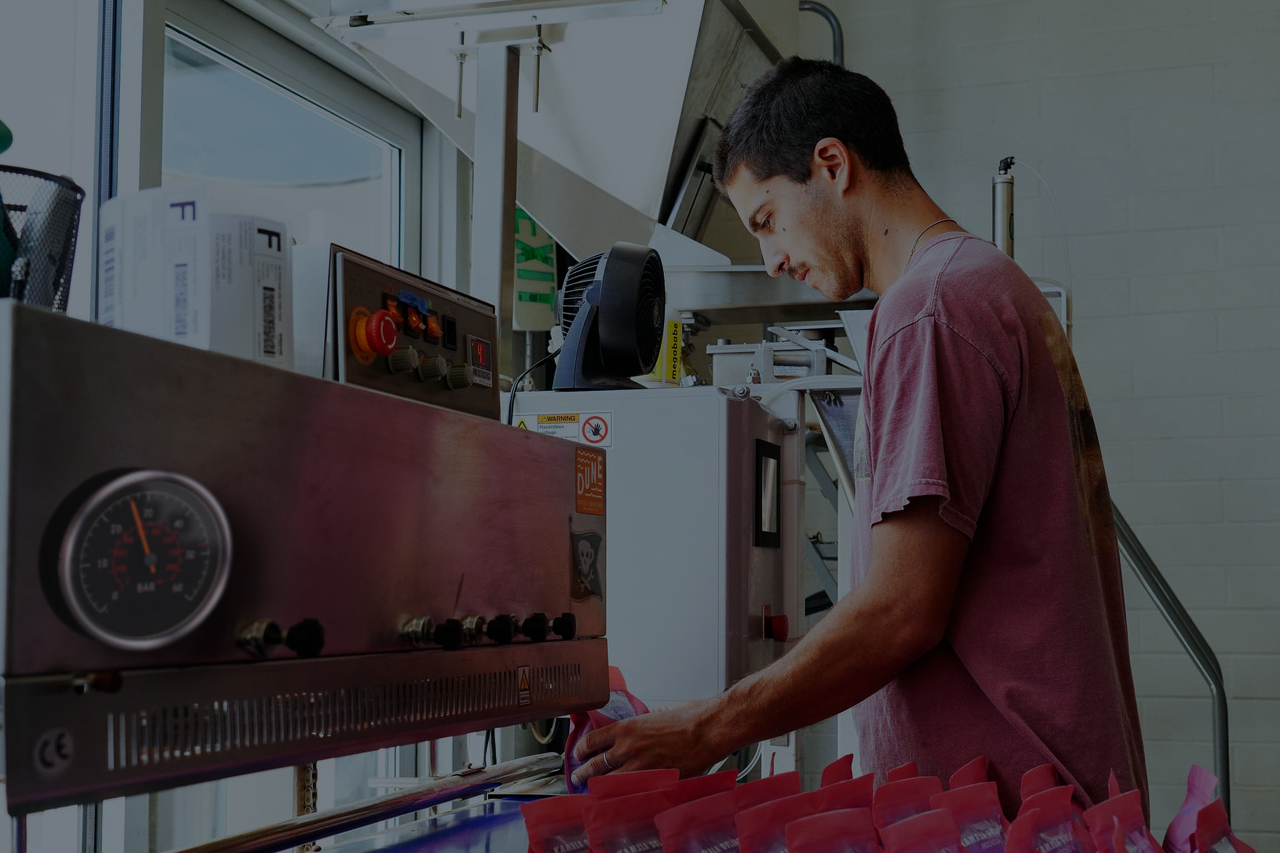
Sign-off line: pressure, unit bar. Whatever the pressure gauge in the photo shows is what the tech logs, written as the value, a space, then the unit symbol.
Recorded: 26 bar
